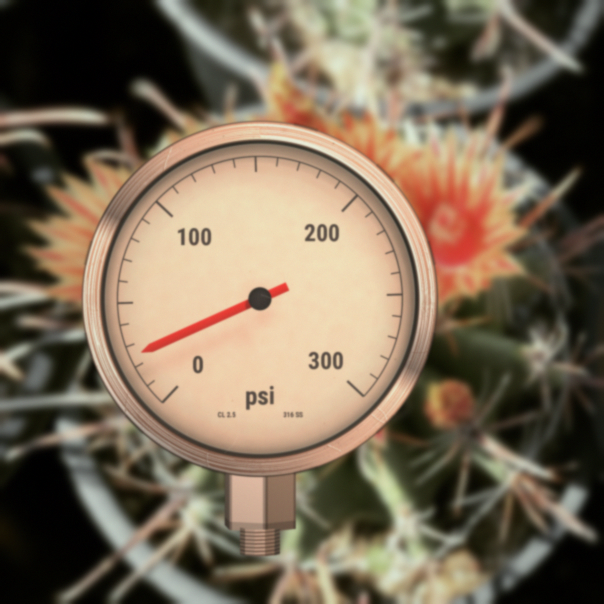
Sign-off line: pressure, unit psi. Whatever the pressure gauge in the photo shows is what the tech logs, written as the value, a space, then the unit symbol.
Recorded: 25 psi
